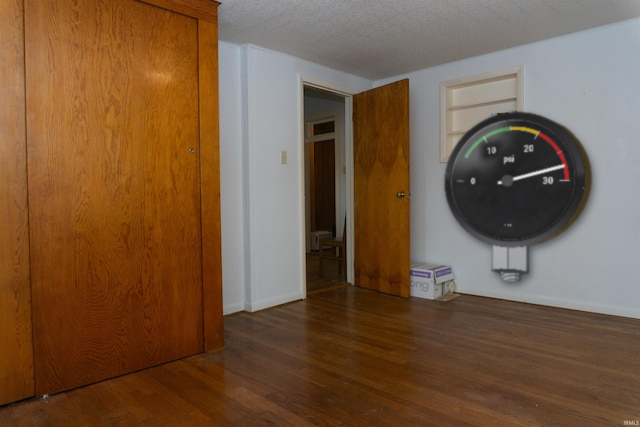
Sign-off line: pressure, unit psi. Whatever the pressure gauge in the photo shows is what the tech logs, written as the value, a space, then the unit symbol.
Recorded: 27.5 psi
